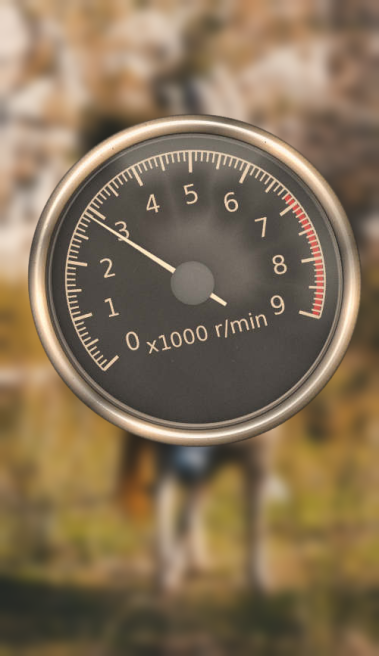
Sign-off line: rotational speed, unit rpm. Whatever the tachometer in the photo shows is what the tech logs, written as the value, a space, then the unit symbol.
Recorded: 2900 rpm
